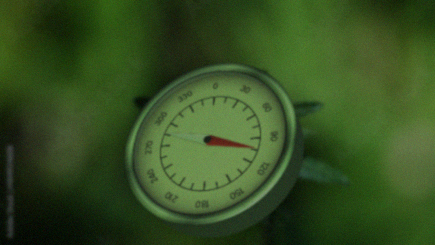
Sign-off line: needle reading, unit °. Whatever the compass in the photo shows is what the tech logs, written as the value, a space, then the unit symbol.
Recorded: 105 °
